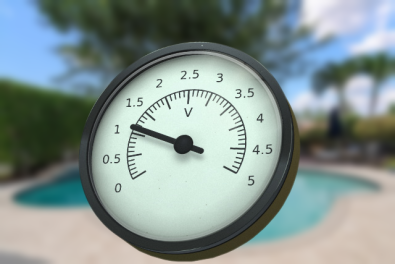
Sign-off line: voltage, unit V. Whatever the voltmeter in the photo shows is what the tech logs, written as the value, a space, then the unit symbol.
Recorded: 1.1 V
